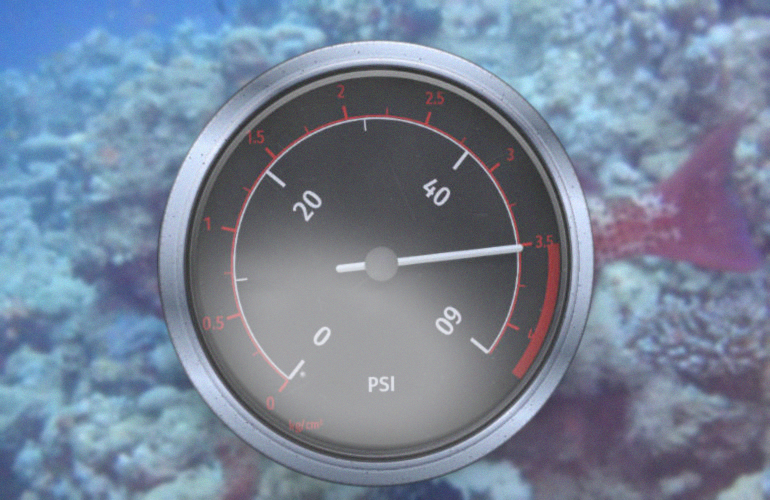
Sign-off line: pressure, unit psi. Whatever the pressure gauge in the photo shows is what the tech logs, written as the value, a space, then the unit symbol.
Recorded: 50 psi
